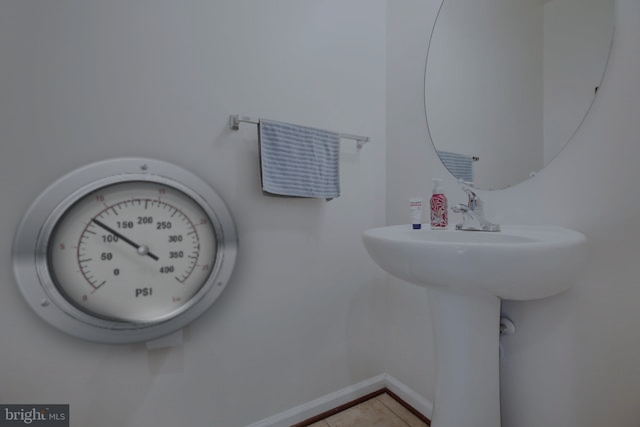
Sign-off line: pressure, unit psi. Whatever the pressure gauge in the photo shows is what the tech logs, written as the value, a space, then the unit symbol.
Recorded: 120 psi
